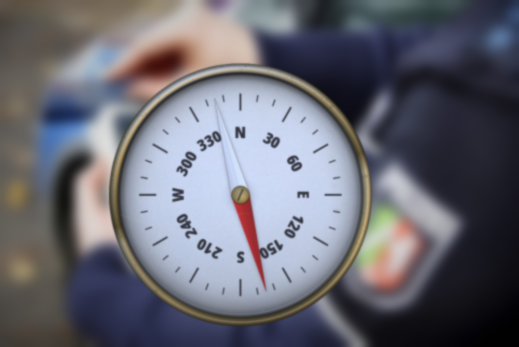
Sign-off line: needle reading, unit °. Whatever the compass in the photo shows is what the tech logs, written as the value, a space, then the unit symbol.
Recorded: 165 °
